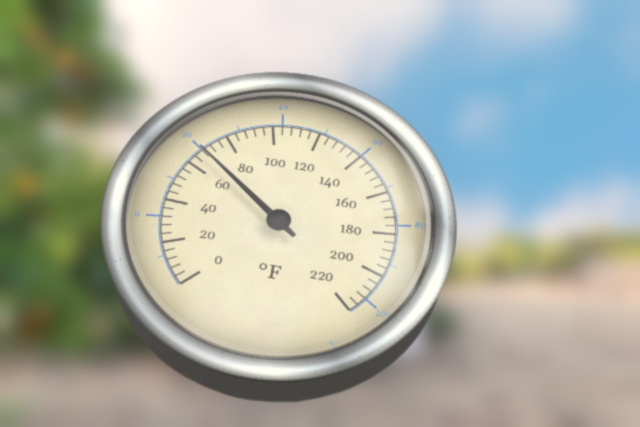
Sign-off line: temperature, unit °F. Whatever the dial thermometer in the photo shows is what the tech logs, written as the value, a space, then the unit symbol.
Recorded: 68 °F
